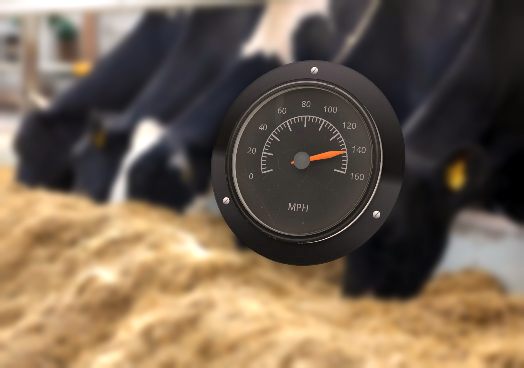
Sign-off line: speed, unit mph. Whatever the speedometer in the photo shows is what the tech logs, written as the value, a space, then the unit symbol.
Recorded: 140 mph
